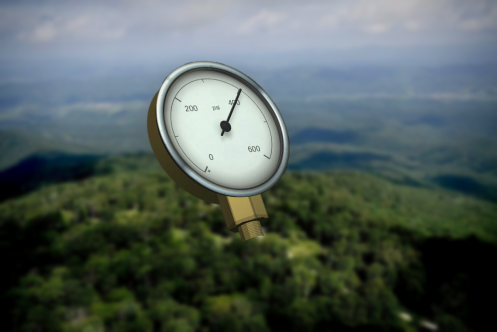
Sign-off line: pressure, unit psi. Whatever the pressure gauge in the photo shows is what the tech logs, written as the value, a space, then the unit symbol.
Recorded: 400 psi
